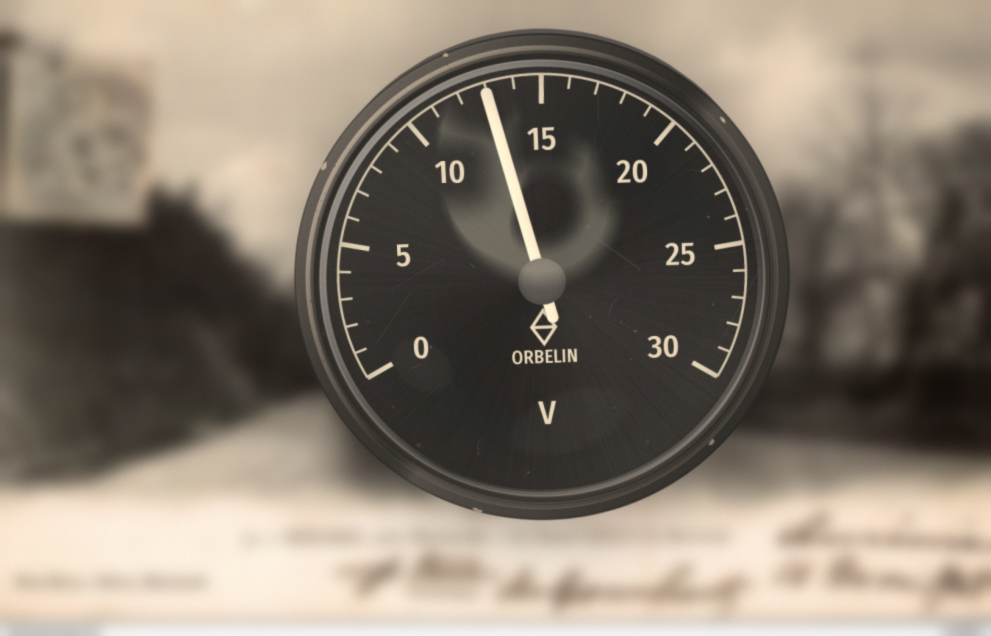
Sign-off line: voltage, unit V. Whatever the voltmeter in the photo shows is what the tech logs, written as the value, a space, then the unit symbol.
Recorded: 13 V
